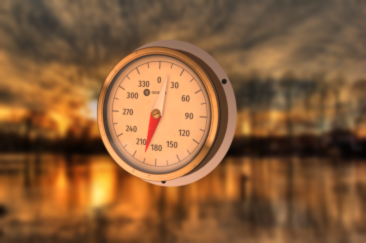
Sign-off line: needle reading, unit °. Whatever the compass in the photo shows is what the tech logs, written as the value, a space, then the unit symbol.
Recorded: 195 °
